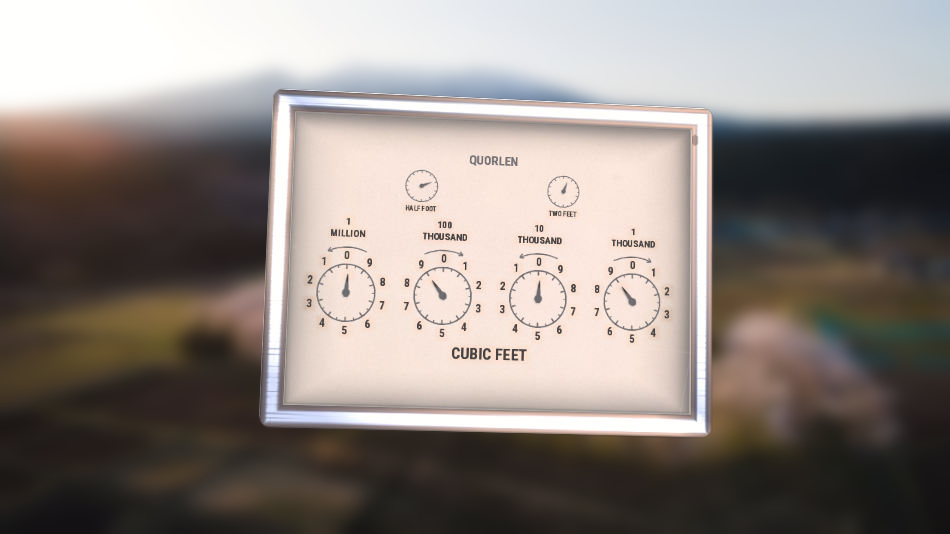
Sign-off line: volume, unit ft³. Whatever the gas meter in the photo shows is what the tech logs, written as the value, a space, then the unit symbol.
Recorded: 989900 ft³
